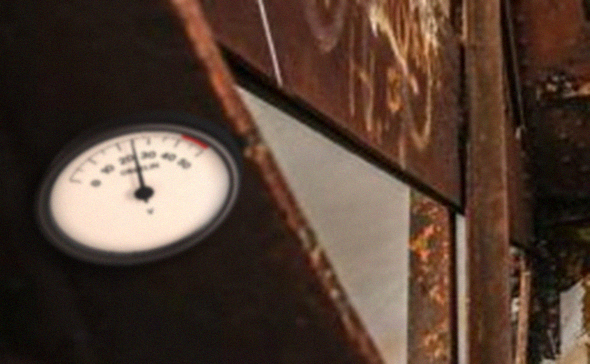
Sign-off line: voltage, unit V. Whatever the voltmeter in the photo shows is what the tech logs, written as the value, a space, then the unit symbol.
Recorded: 25 V
